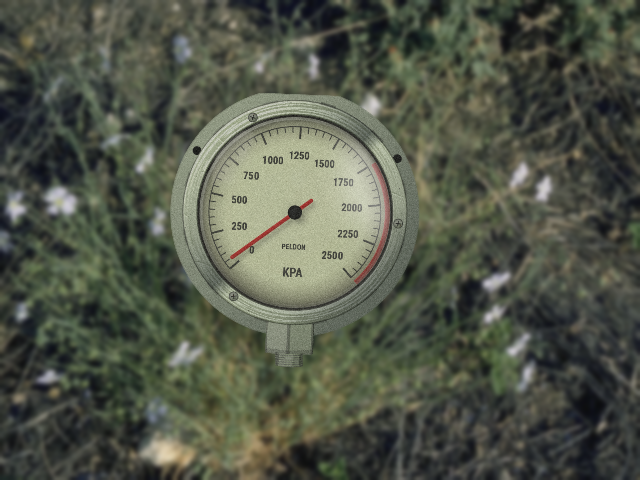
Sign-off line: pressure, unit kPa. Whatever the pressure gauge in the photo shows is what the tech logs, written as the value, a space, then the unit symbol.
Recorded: 50 kPa
